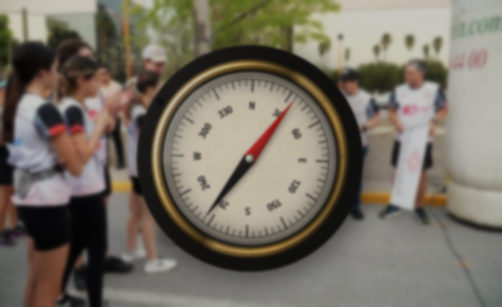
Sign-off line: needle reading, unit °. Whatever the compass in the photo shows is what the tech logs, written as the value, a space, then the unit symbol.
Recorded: 35 °
